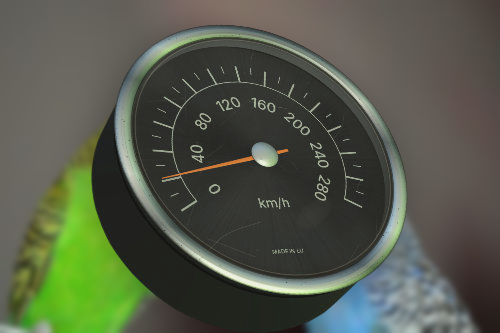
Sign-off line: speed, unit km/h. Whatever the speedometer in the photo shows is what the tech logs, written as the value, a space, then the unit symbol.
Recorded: 20 km/h
